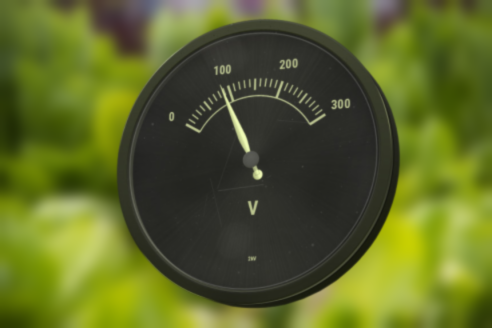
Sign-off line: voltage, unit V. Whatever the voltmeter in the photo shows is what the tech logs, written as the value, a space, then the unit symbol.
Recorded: 90 V
